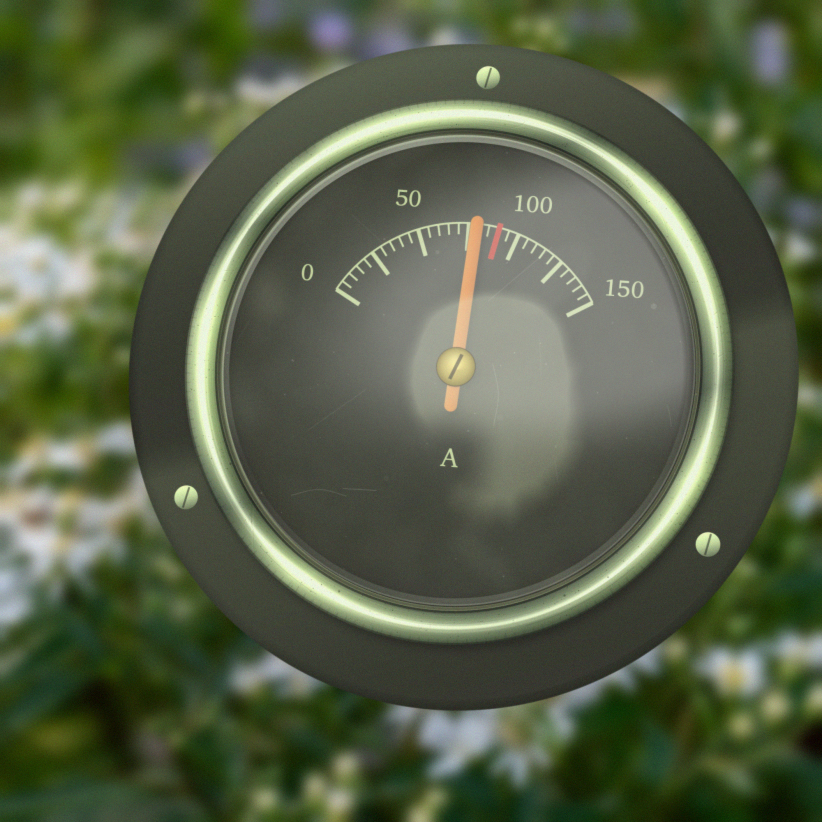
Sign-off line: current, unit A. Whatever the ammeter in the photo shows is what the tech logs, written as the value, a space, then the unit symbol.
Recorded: 80 A
